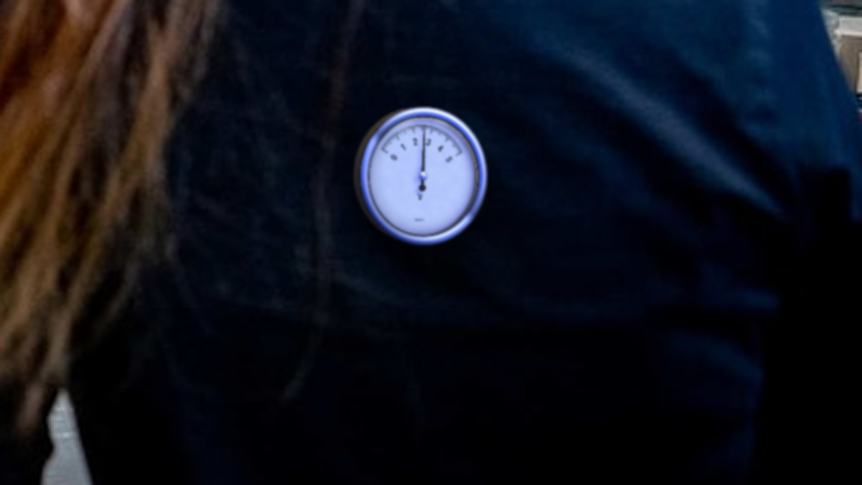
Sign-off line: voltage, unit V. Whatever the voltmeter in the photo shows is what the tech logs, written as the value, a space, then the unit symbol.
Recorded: 2.5 V
